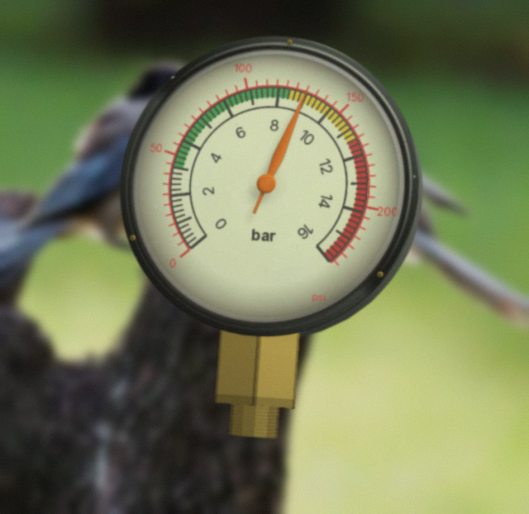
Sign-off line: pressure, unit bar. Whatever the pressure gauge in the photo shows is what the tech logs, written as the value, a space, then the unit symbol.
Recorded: 9 bar
